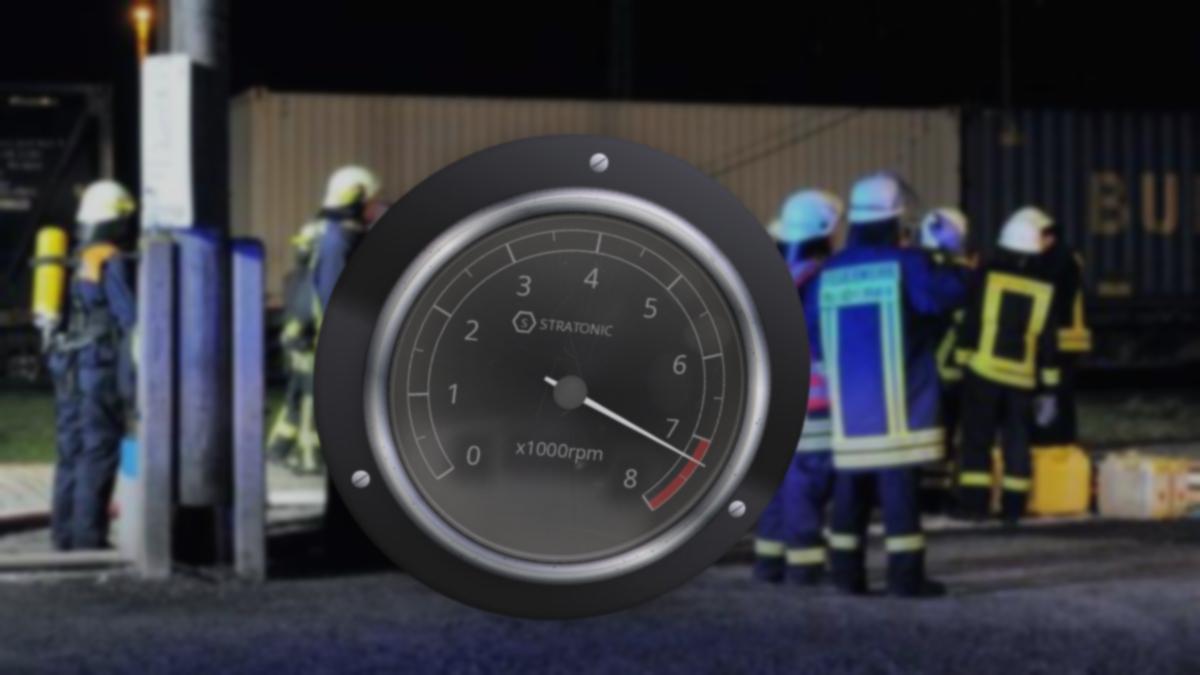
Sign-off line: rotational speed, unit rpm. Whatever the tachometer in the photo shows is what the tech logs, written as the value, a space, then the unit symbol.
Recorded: 7250 rpm
